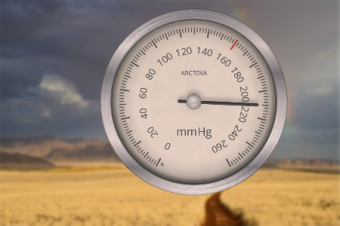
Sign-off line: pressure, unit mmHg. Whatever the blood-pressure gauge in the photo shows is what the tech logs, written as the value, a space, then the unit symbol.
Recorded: 210 mmHg
